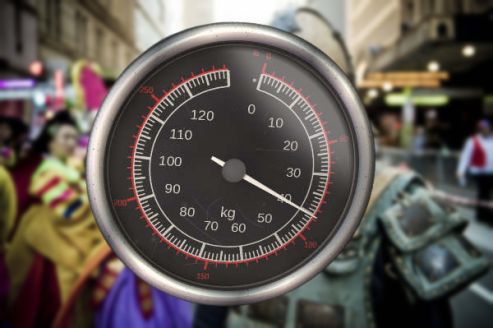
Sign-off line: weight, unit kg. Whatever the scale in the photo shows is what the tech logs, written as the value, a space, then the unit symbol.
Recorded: 40 kg
